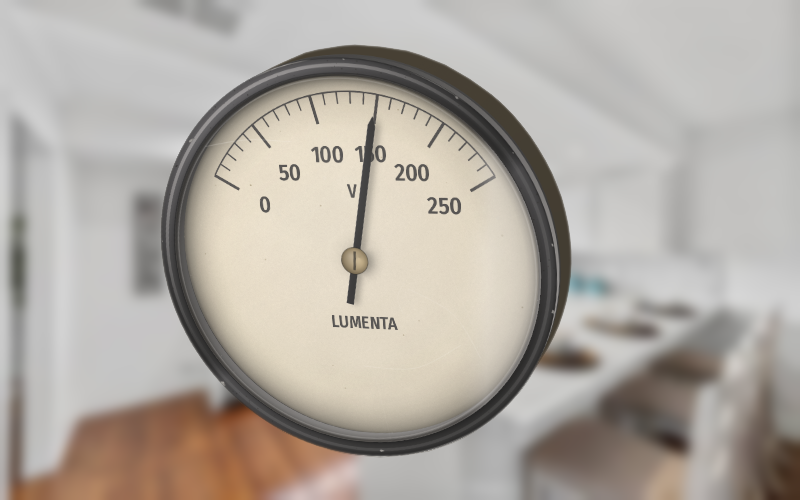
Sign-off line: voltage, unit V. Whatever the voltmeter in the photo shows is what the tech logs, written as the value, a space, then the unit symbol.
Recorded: 150 V
